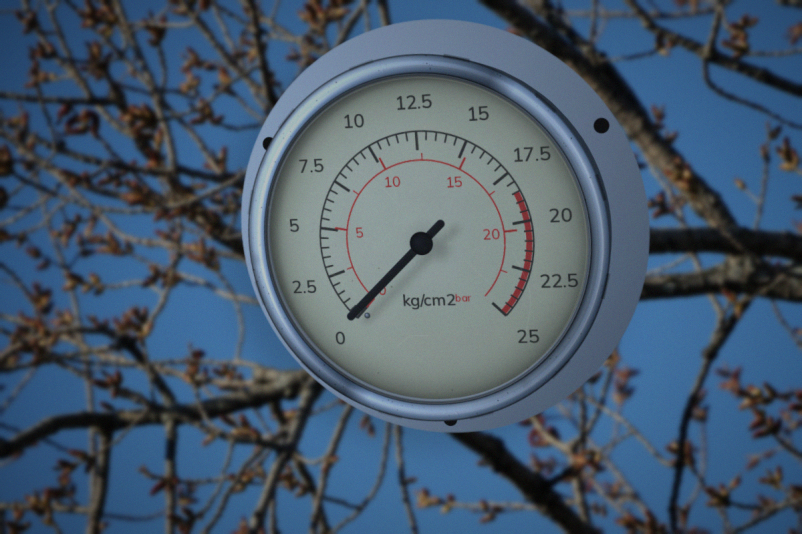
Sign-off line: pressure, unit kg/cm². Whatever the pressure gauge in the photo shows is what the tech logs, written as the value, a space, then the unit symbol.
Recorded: 0.25 kg/cm²
